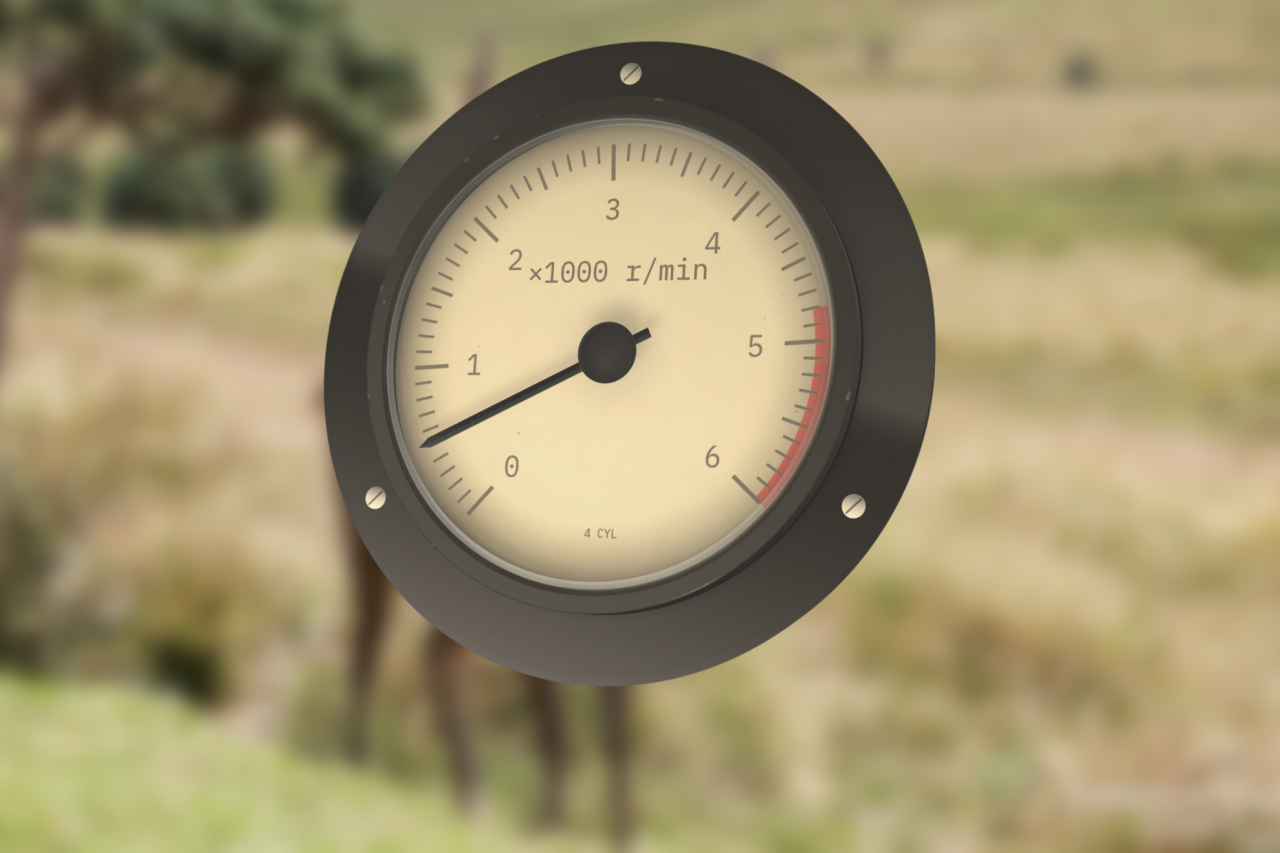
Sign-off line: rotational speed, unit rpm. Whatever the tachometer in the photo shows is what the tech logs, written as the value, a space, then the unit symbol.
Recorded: 500 rpm
